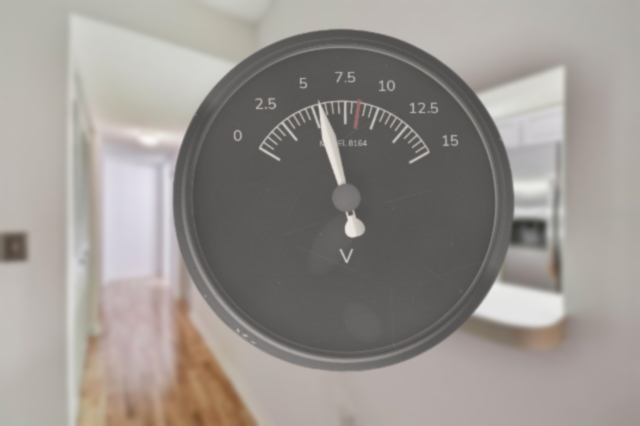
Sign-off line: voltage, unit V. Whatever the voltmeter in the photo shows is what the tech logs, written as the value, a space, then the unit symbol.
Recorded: 5.5 V
